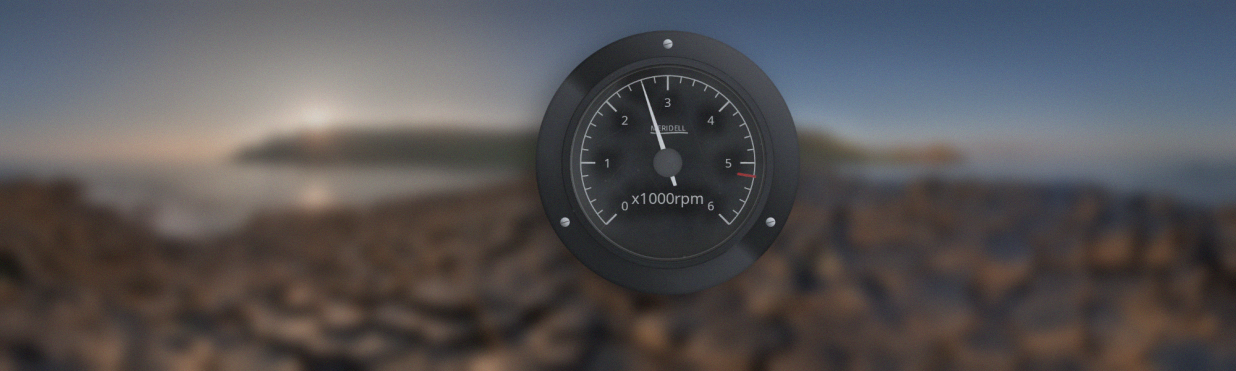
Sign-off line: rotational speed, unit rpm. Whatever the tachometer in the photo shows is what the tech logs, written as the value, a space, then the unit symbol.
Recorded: 2600 rpm
